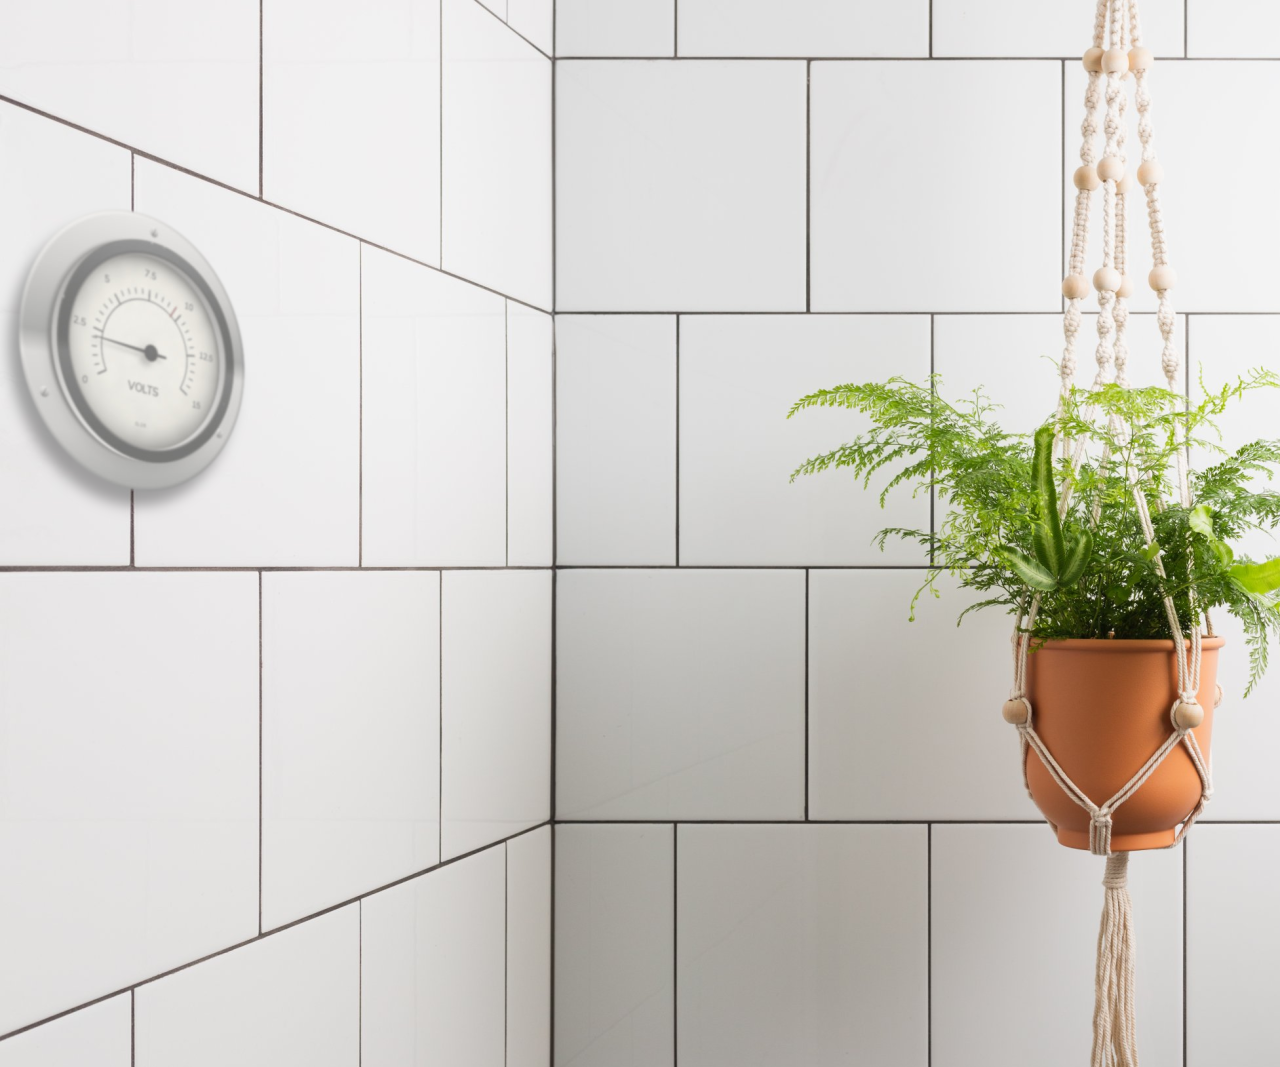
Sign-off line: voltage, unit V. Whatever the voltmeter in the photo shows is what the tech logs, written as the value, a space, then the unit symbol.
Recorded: 2 V
